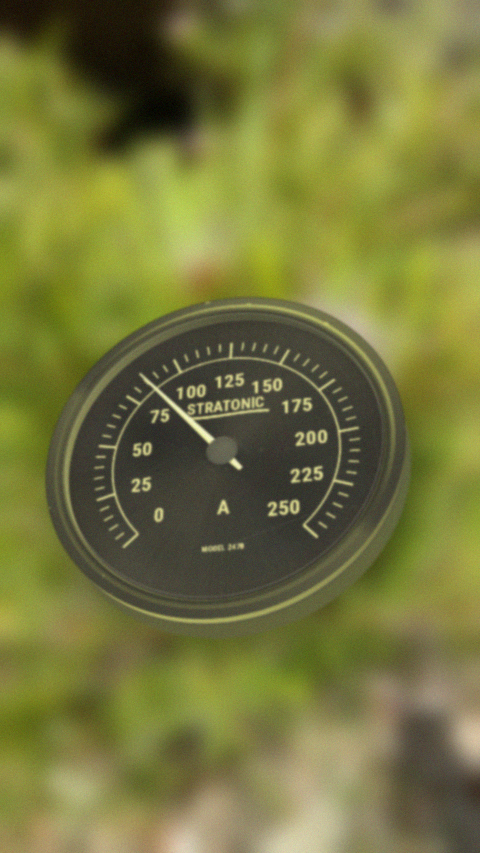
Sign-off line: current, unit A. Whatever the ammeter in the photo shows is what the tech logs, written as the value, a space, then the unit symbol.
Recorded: 85 A
